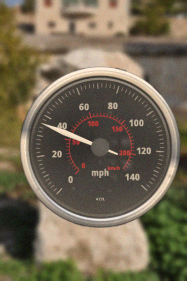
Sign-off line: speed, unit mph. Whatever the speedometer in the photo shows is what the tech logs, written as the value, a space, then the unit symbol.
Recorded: 36 mph
